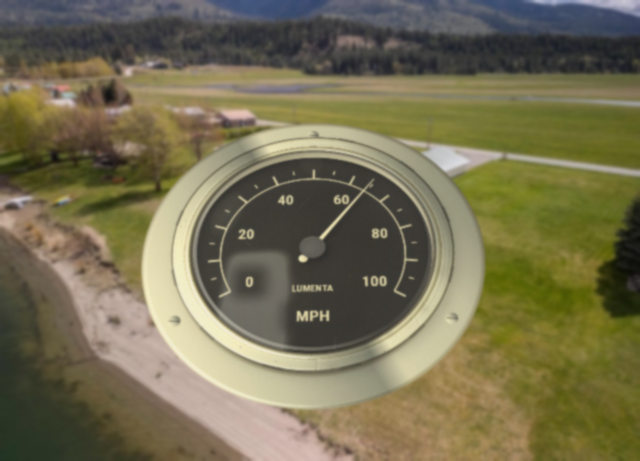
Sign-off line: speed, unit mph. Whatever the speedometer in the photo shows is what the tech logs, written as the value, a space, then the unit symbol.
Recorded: 65 mph
